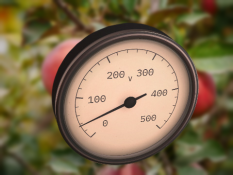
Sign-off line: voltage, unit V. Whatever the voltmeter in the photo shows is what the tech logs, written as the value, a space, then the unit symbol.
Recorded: 40 V
